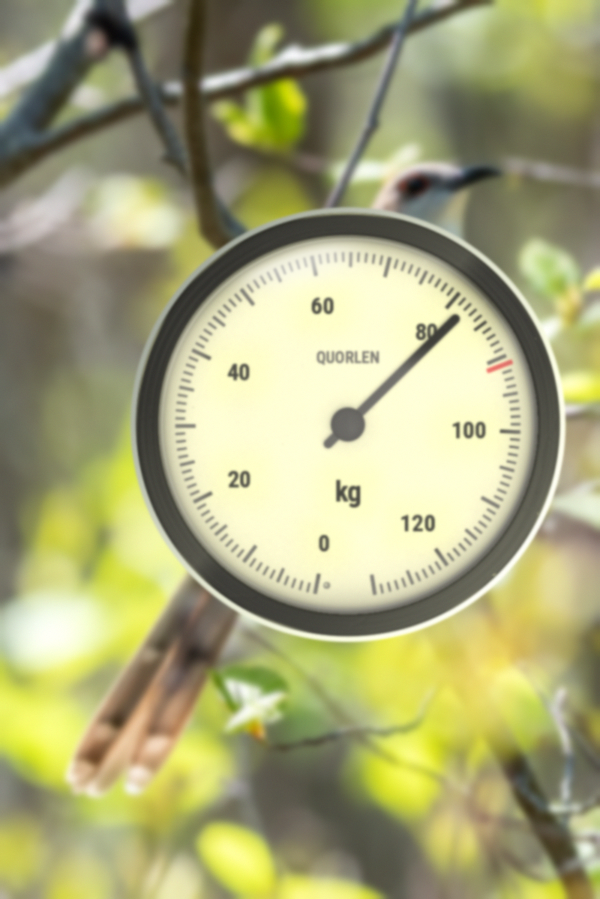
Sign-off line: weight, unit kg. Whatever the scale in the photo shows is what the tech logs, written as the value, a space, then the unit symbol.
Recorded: 82 kg
